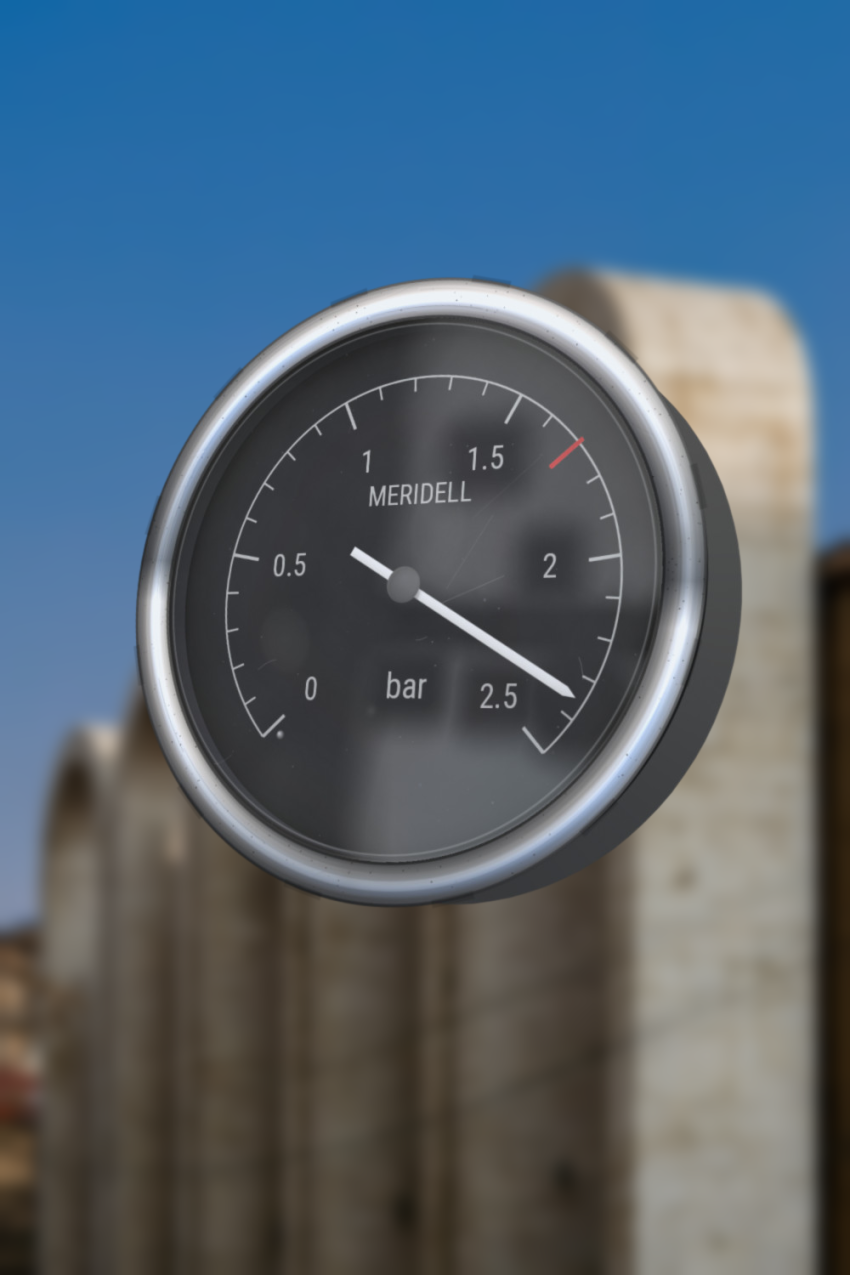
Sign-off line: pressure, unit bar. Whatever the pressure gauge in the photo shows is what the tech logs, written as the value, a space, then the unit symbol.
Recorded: 2.35 bar
